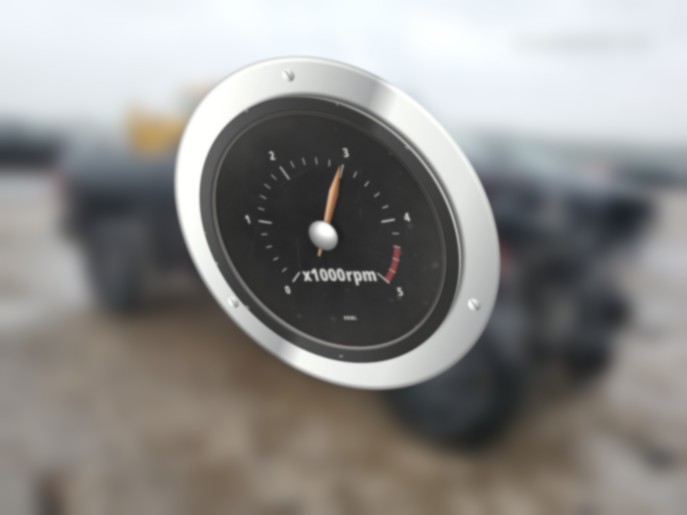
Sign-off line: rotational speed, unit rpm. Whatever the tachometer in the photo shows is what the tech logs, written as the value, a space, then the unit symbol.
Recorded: 3000 rpm
